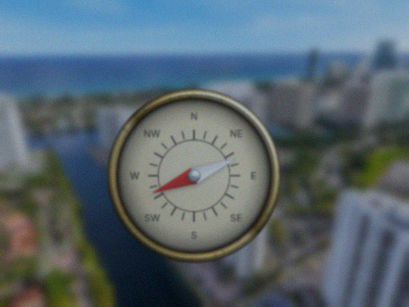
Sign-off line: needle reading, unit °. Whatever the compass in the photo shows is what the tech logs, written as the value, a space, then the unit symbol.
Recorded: 247.5 °
